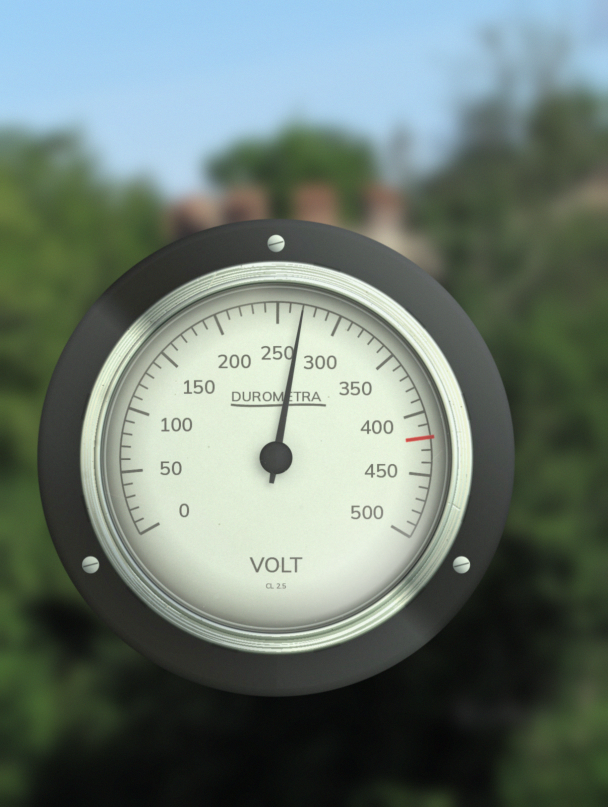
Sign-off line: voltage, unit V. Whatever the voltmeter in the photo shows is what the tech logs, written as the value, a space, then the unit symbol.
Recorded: 270 V
